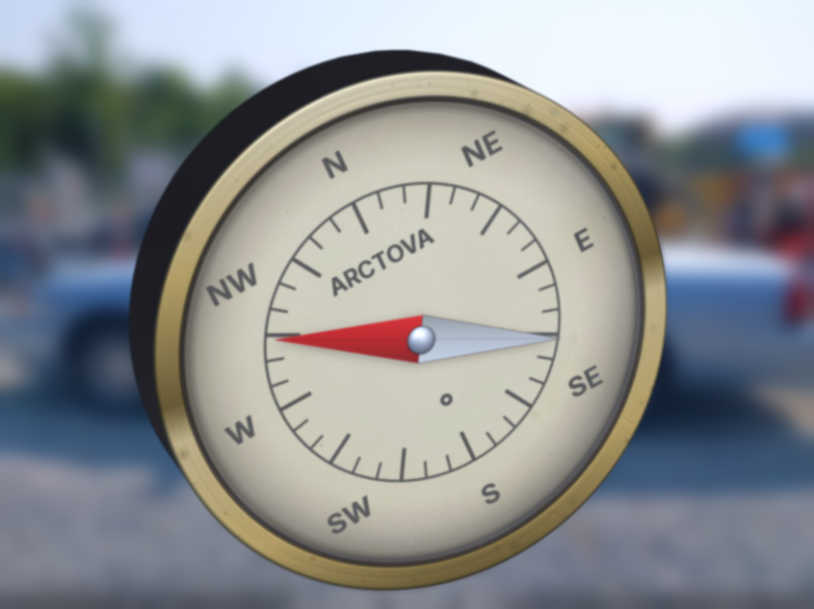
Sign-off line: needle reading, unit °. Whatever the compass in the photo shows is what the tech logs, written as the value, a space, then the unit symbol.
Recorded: 300 °
